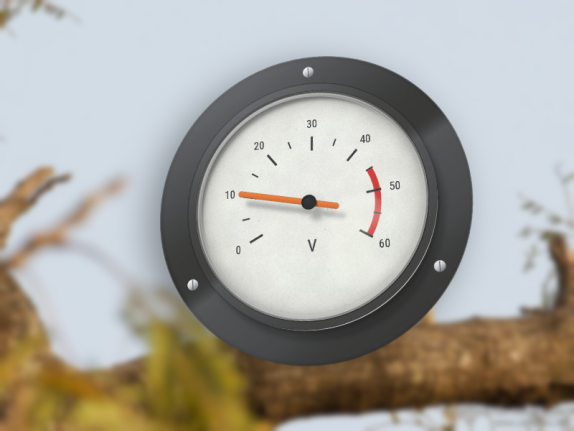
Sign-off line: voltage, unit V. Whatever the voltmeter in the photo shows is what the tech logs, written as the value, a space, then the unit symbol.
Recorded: 10 V
